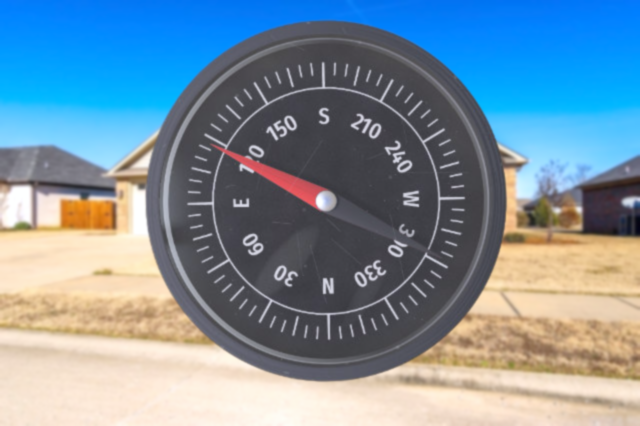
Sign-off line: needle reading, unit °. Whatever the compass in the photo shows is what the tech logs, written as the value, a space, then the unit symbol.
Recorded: 117.5 °
